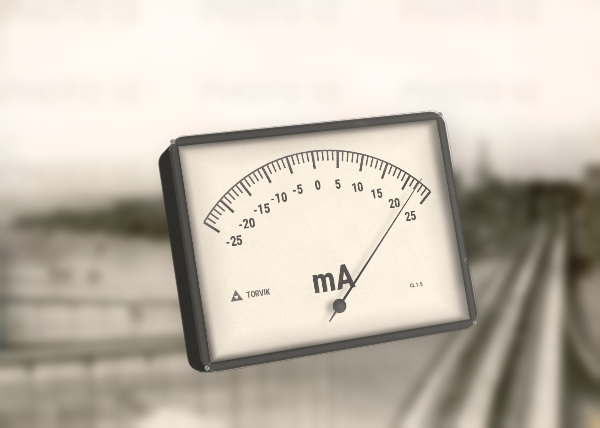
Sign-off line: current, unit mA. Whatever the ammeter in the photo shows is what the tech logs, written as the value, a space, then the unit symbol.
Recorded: 22 mA
